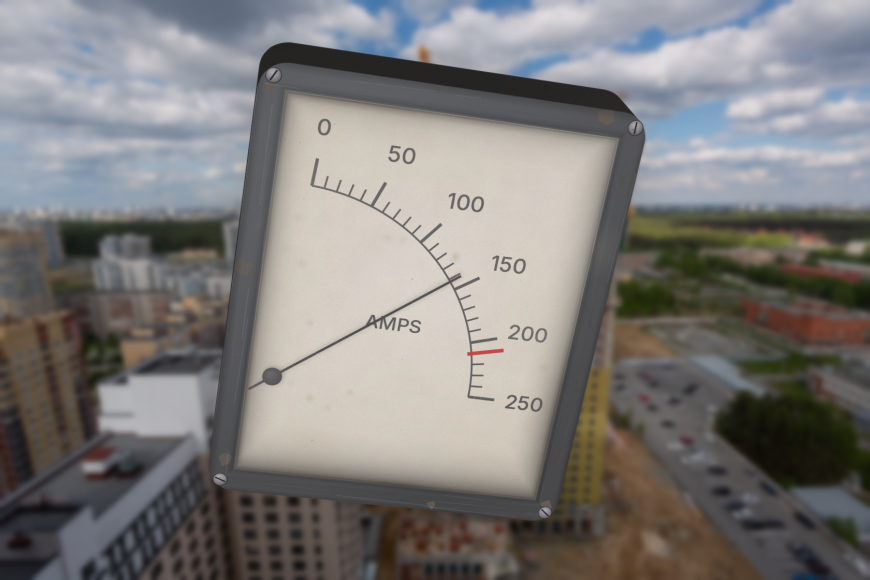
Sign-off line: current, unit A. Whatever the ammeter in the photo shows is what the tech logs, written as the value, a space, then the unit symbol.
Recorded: 140 A
